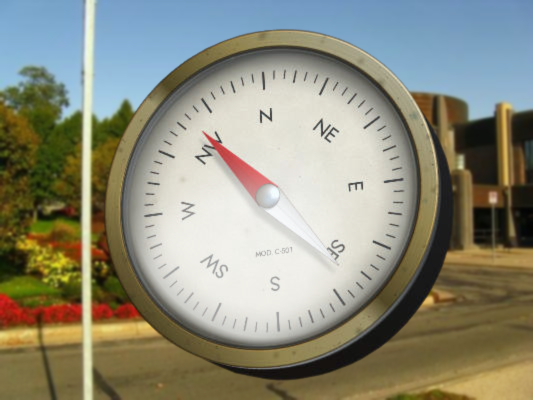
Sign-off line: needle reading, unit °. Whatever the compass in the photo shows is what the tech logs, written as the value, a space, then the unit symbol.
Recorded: 320 °
